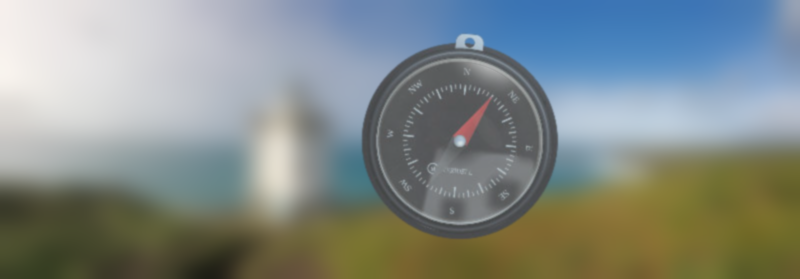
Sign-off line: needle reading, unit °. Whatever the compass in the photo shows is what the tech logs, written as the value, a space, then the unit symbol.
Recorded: 30 °
